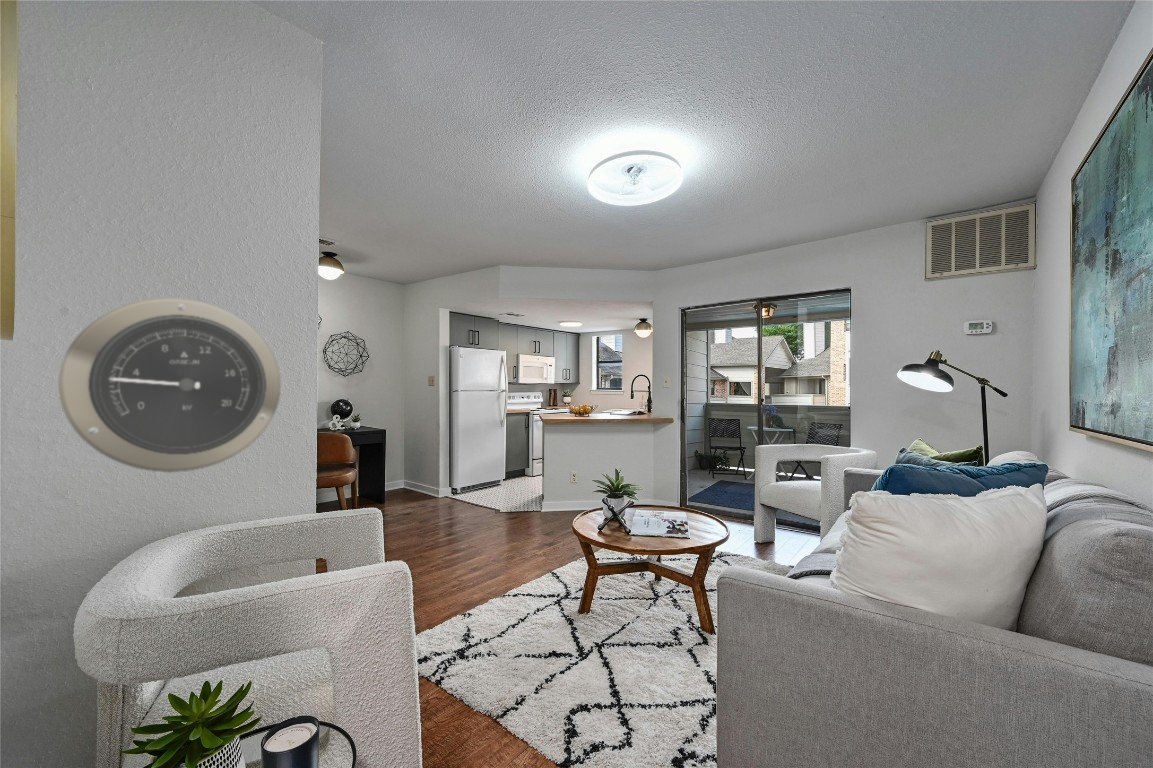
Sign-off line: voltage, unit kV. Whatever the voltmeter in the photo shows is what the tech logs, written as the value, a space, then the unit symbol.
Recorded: 3 kV
